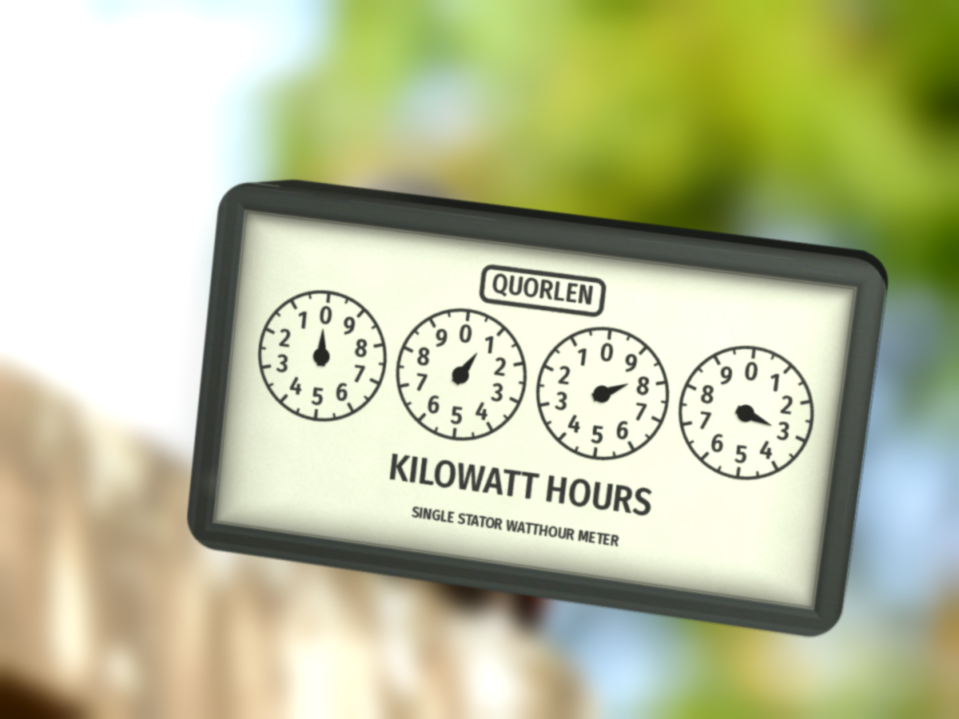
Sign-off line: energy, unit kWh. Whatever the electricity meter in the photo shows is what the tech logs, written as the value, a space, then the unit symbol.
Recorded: 83 kWh
